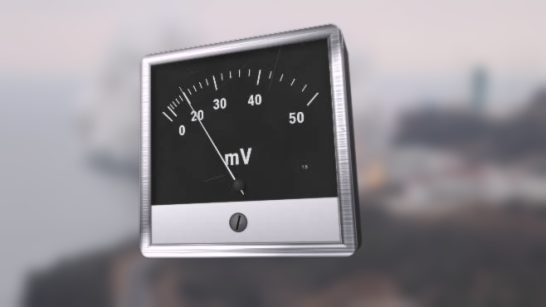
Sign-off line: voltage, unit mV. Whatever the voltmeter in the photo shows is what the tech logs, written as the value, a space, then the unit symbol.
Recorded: 20 mV
